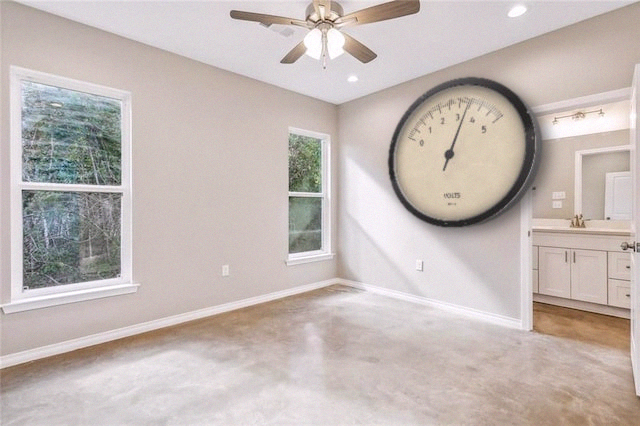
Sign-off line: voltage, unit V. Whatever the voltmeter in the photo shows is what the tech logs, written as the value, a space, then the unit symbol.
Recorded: 3.5 V
